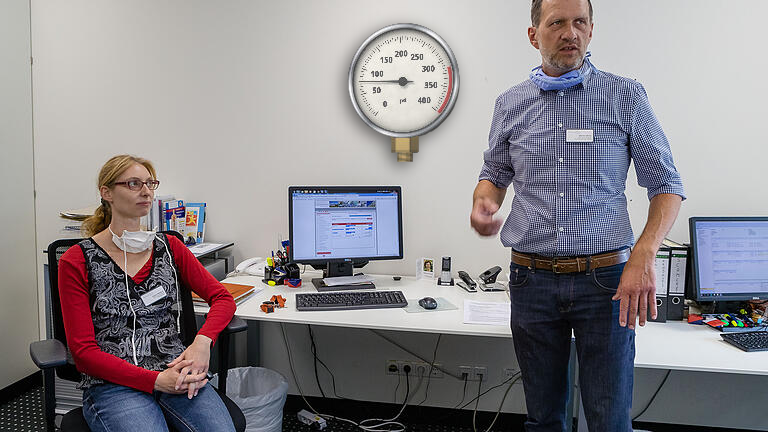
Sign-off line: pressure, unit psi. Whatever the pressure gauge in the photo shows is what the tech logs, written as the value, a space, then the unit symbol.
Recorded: 75 psi
